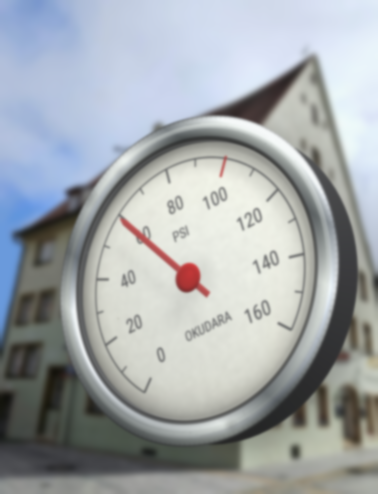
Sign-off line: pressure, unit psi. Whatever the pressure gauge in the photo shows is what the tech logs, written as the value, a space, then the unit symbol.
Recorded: 60 psi
